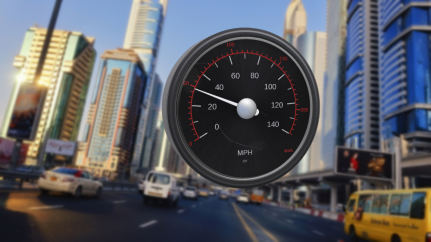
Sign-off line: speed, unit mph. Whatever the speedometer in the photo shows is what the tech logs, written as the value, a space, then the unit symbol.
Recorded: 30 mph
